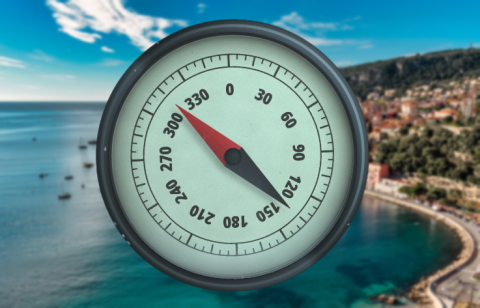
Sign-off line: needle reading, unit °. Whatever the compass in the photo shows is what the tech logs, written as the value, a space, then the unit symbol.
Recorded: 315 °
